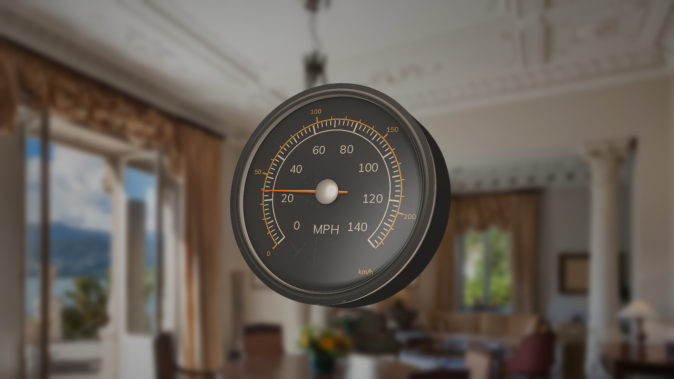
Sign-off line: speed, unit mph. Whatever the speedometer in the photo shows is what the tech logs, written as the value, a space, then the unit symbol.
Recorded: 24 mph
